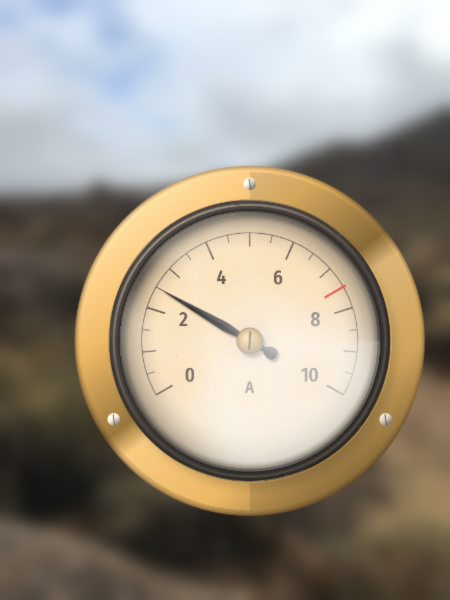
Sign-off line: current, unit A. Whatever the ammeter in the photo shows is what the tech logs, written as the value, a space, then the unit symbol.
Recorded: 2.5 A
